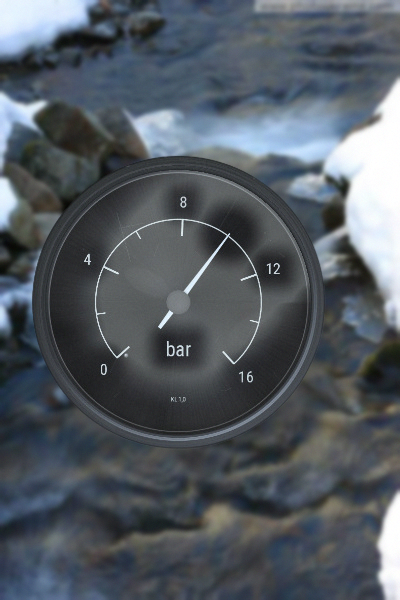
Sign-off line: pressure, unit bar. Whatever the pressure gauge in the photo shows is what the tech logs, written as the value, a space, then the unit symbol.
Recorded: 10 bar
